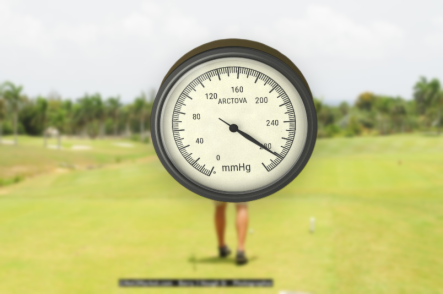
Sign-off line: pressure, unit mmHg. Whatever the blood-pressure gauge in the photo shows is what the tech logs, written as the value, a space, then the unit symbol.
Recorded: 280 mmHg
